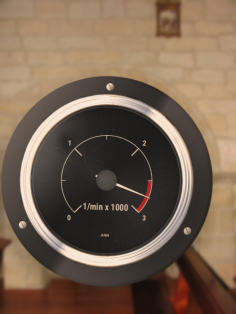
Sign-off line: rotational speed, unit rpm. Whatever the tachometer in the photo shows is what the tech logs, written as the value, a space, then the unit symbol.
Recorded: 2750 rpm
